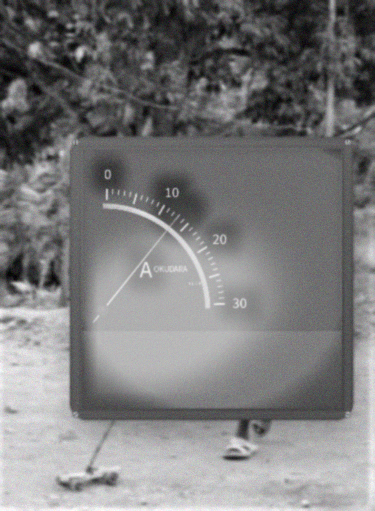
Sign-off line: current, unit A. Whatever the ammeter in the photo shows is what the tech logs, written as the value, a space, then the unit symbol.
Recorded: 13 A
